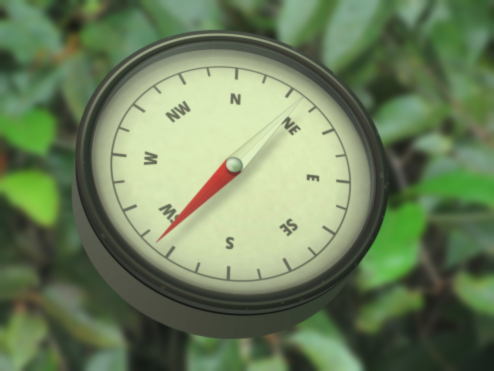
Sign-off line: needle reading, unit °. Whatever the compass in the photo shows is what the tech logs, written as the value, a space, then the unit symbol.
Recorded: 217.5 °
